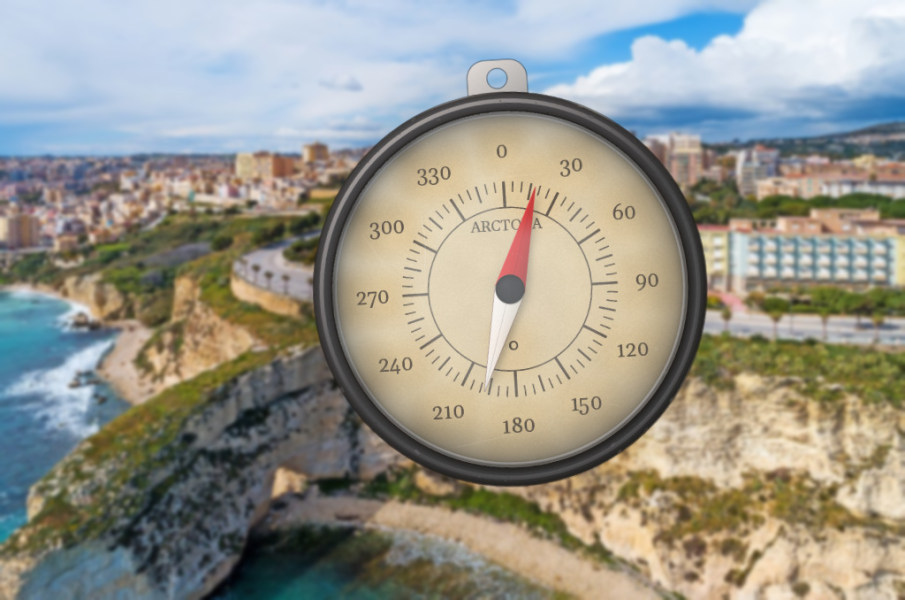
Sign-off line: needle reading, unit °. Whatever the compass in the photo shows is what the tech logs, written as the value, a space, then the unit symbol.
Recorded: 17.5 °
